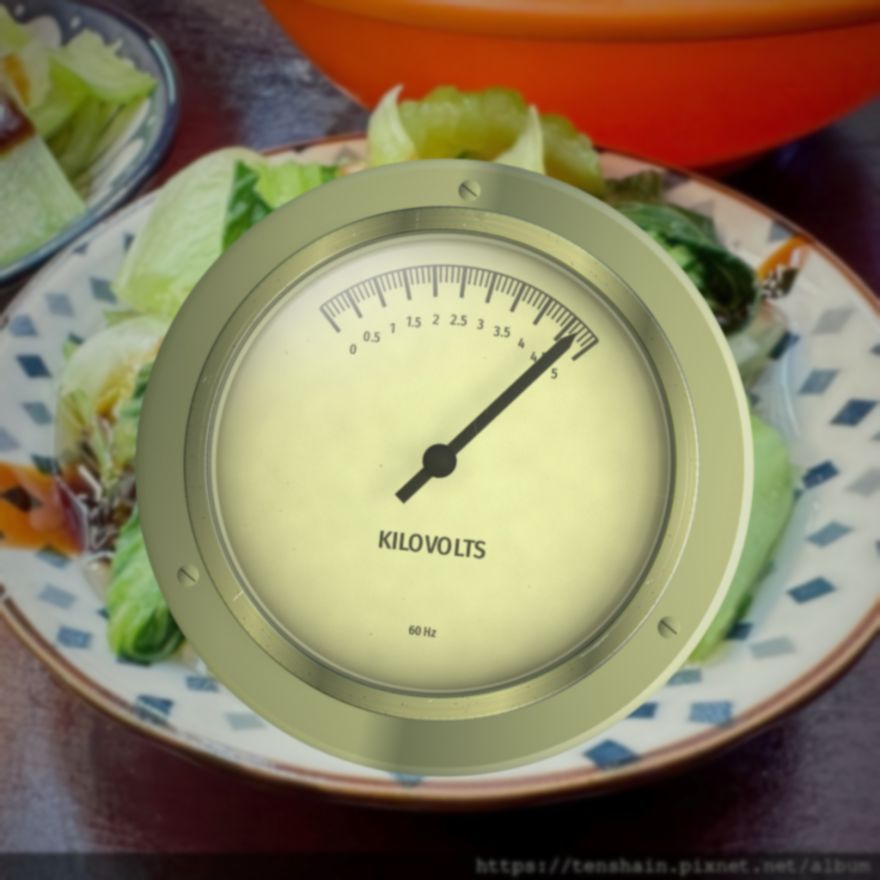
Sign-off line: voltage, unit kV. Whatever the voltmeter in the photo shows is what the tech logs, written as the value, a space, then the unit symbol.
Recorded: 4.7 kV
